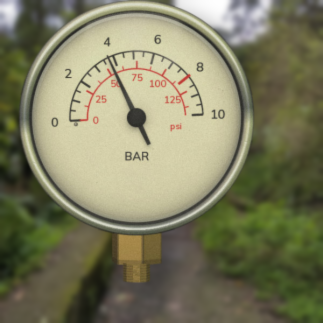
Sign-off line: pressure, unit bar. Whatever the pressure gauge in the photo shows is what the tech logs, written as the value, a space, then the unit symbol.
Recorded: 3.75 bar
